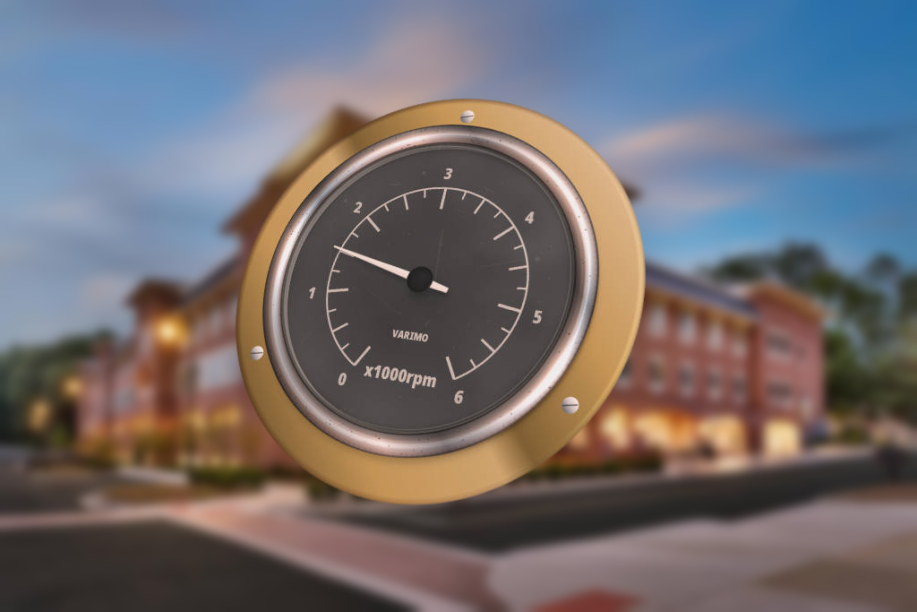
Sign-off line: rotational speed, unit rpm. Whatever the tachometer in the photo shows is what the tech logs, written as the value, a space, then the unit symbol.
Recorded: 1500 rpm
